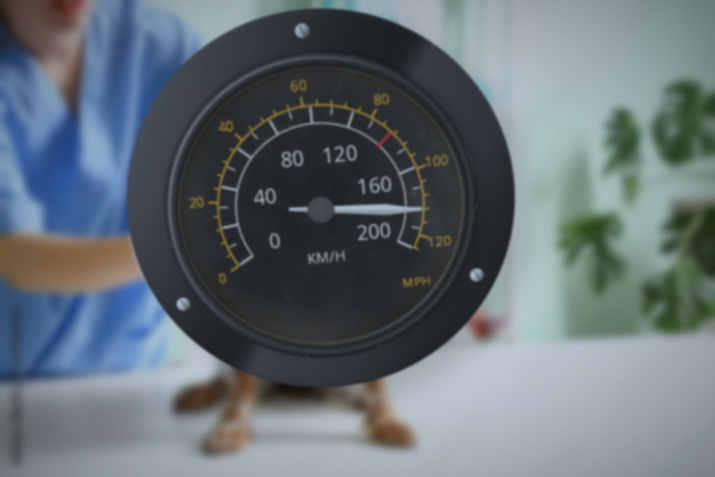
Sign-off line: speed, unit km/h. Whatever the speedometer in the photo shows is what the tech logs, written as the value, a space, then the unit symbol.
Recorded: 180 km/h
